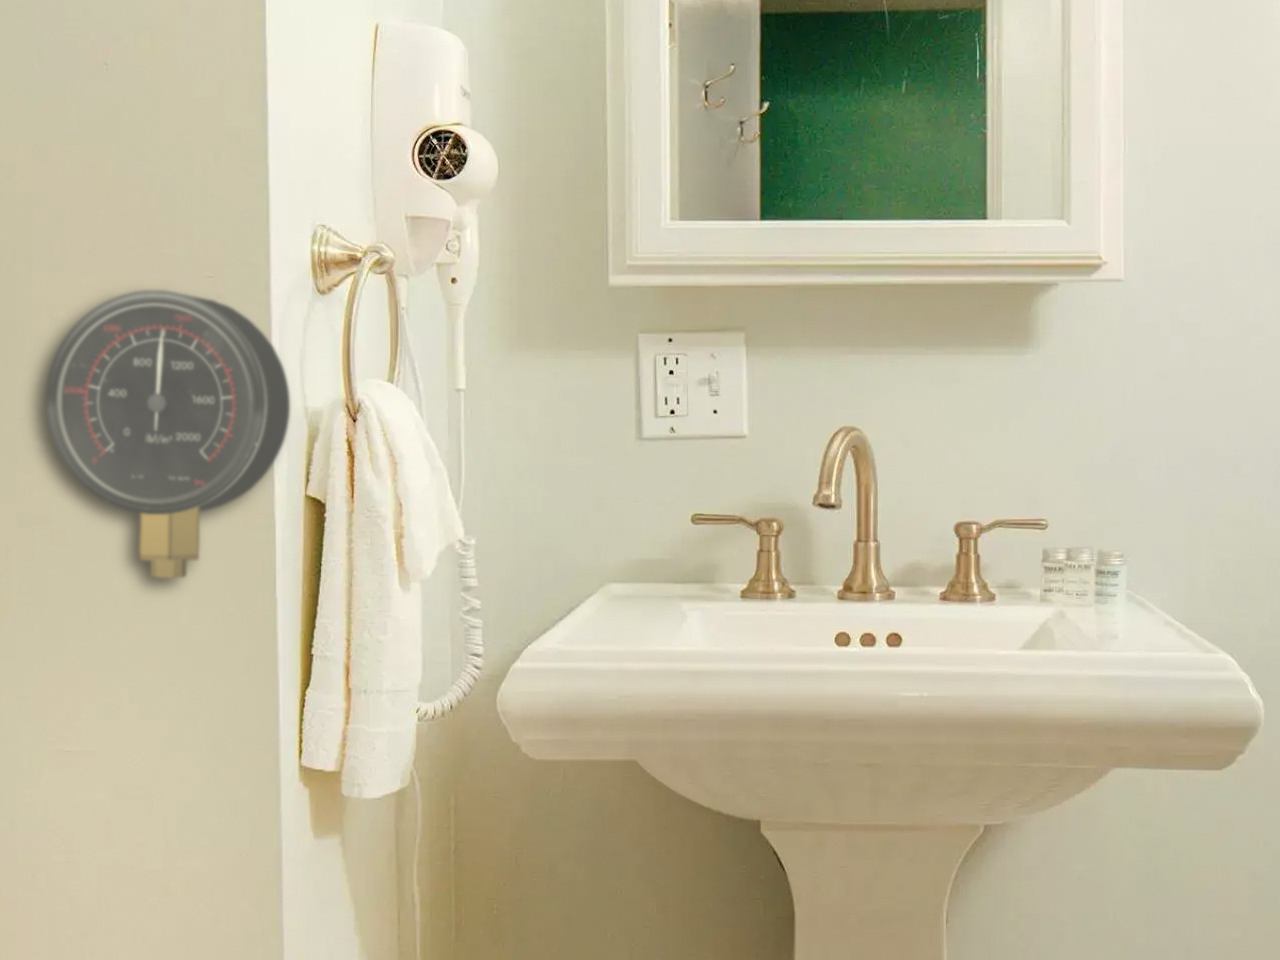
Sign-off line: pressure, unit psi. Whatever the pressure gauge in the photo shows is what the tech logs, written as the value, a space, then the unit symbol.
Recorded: 1000 psi
